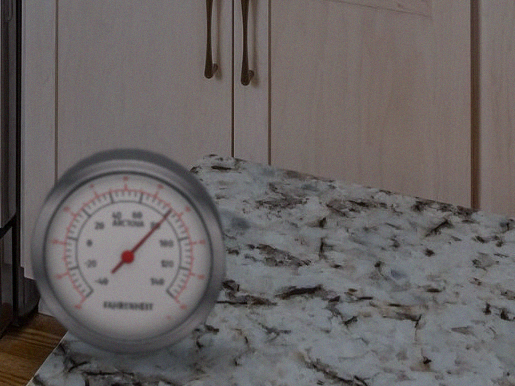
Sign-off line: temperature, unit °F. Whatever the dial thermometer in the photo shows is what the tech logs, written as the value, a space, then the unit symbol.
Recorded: 80 °F
